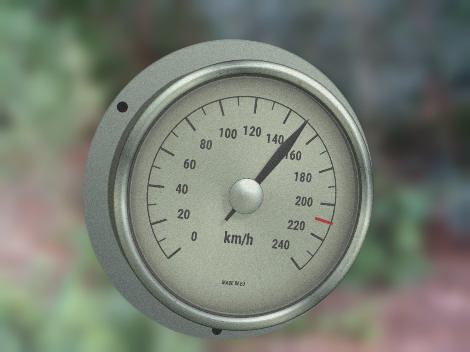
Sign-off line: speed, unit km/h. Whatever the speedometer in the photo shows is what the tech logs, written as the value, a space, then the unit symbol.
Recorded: 150 km/h
